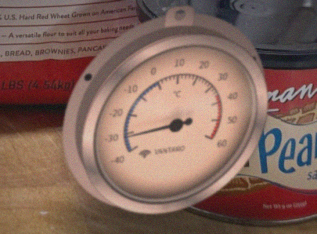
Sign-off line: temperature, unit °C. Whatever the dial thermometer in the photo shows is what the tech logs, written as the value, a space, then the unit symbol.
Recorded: -30 °C
